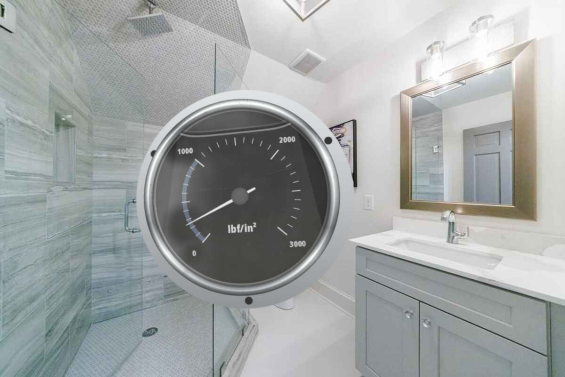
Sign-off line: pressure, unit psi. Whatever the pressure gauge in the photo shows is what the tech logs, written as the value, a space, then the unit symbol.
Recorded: 250 psi
